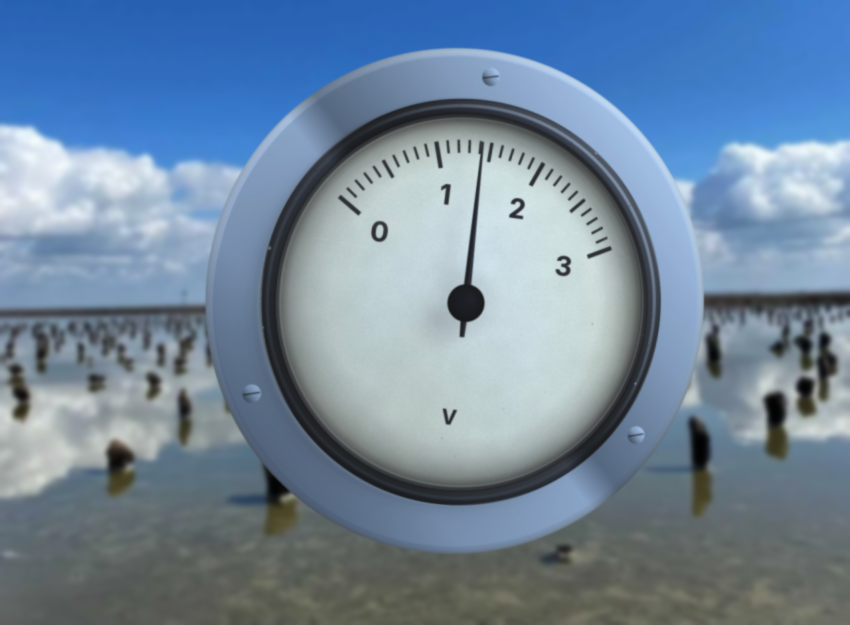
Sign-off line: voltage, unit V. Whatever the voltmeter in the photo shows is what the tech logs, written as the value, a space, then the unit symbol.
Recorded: 1.4 V
